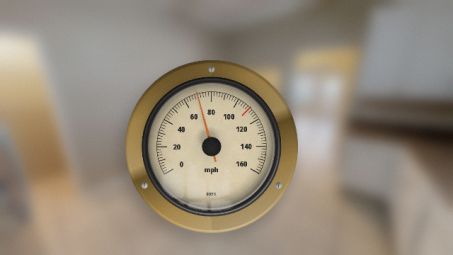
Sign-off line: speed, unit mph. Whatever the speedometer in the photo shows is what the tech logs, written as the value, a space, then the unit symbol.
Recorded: 70 mph
